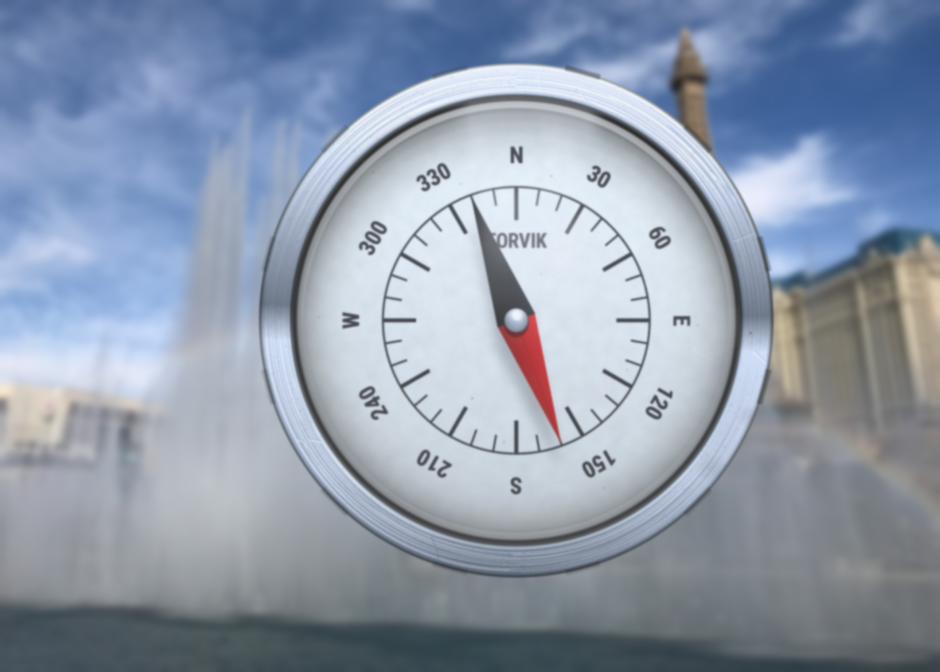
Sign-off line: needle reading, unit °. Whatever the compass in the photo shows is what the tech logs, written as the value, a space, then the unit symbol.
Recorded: 160 °
